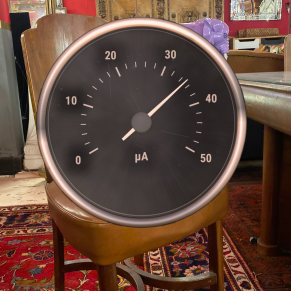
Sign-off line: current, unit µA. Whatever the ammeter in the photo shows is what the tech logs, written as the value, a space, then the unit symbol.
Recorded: 35 µA
